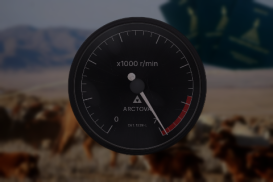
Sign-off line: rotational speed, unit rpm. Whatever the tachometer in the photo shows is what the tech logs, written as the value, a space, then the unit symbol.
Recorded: 6900 rpm
